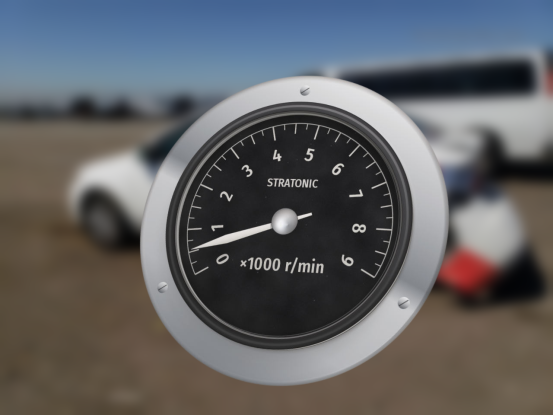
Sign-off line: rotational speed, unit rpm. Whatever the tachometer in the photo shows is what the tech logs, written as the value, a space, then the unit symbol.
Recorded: 500 rpm
